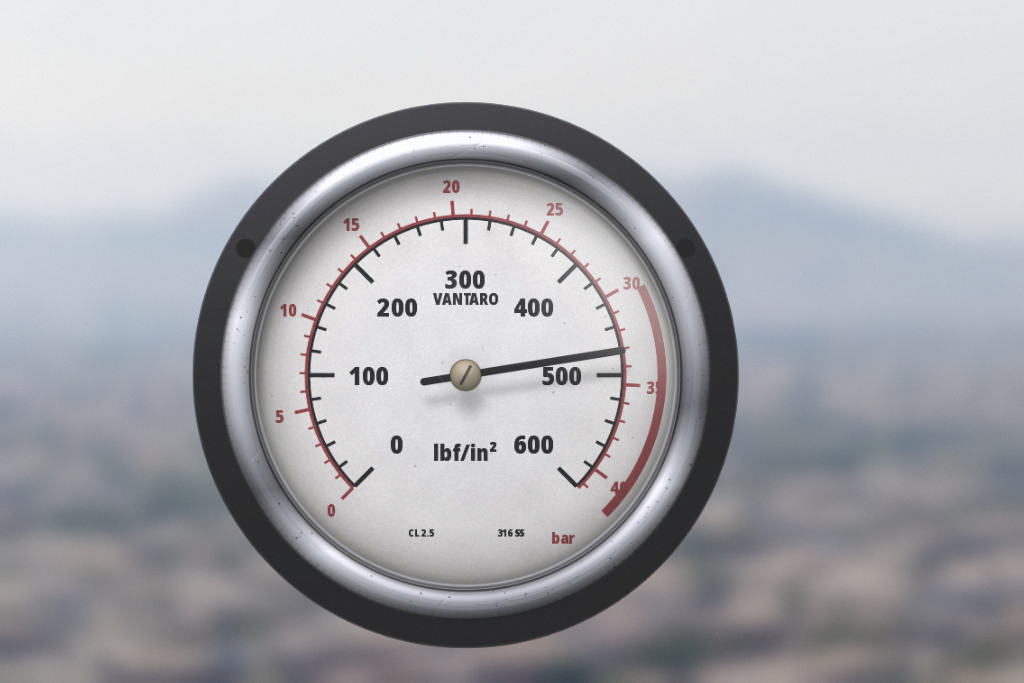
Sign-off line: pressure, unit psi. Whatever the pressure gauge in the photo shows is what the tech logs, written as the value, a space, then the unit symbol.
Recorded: 480 psi
